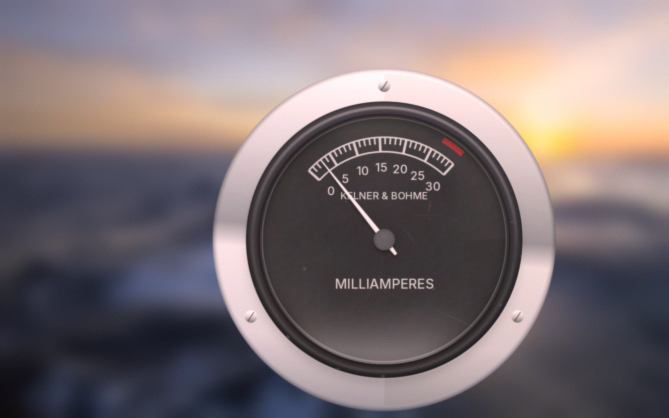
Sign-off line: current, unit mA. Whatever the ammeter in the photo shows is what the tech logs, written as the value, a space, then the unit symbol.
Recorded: 3 mA
